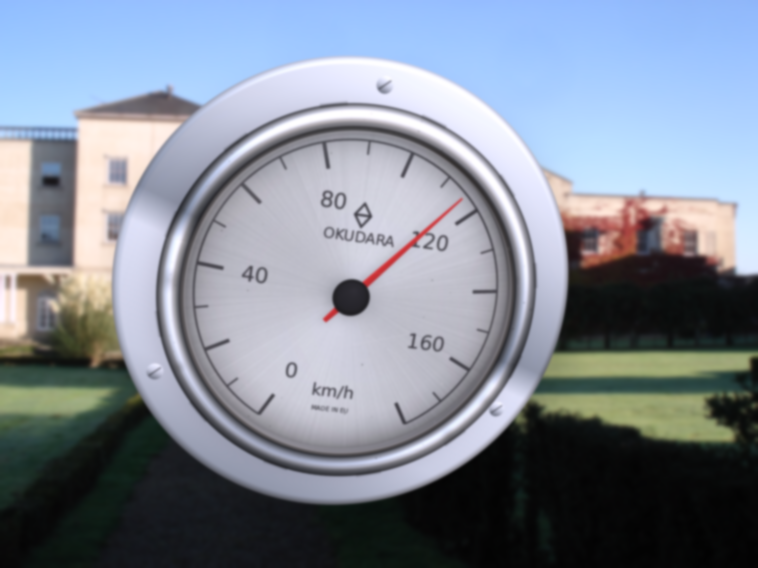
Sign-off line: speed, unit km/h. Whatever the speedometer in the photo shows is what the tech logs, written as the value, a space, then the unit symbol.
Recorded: 115 km/h
